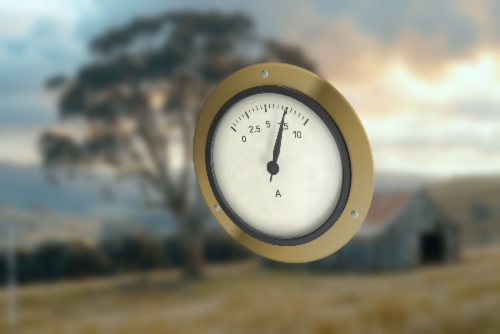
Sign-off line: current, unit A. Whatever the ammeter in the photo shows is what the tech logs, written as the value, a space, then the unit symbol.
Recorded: 7.5 A
